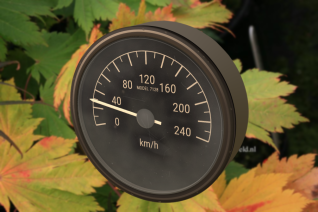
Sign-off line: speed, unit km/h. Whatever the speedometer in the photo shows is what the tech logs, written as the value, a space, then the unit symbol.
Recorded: 30 km/h
